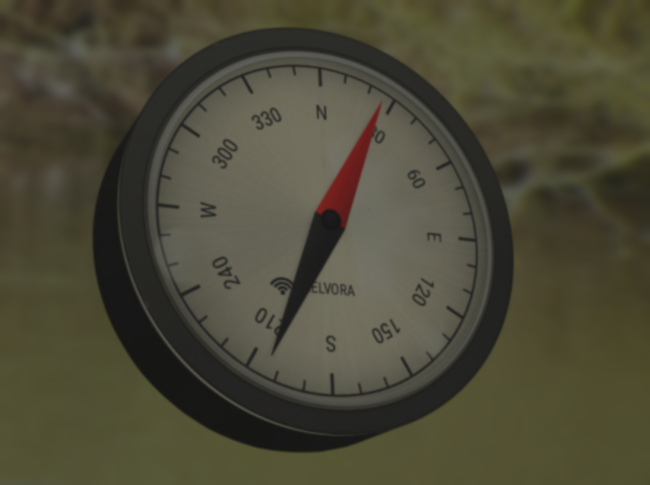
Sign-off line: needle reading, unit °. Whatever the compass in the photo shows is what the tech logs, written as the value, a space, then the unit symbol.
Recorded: 25 °
